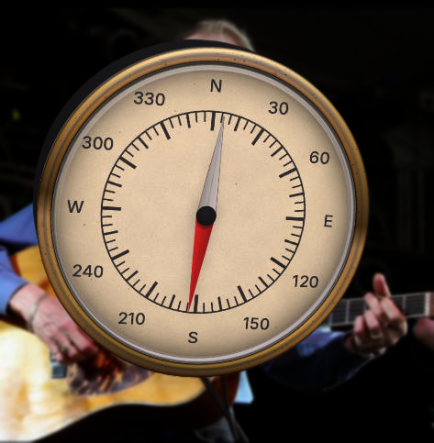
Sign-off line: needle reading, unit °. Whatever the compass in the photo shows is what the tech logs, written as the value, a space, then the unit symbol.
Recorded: 185 °
